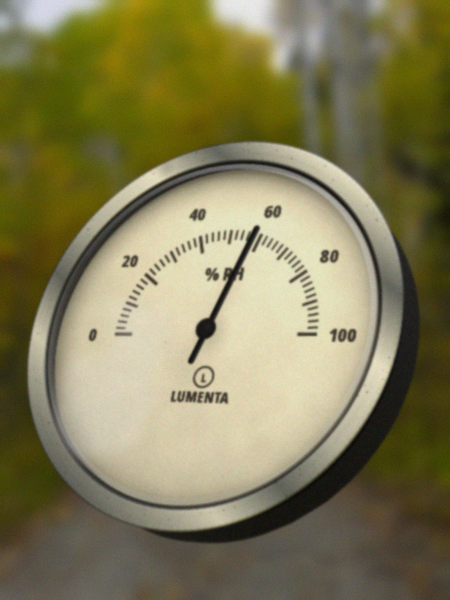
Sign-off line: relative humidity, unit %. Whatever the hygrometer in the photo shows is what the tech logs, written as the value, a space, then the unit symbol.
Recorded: 60 %
